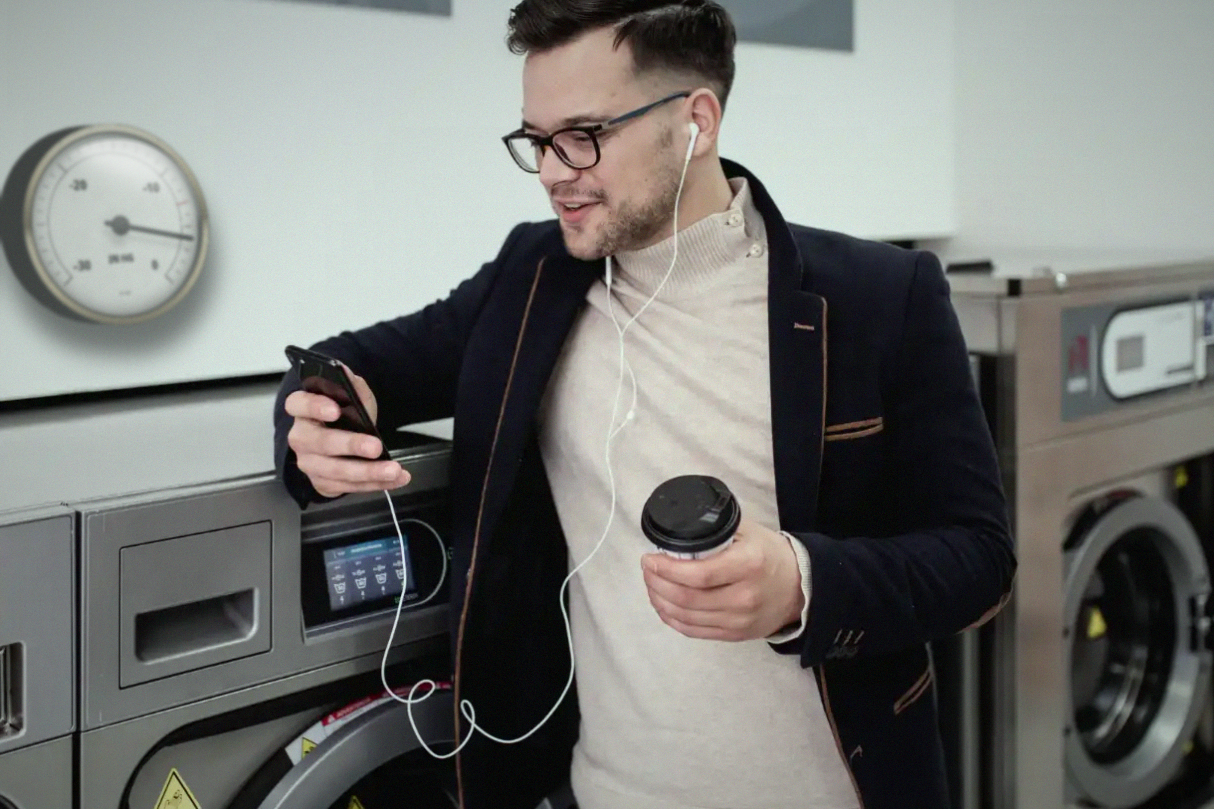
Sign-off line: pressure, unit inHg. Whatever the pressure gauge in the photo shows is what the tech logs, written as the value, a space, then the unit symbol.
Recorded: -4 inHg
